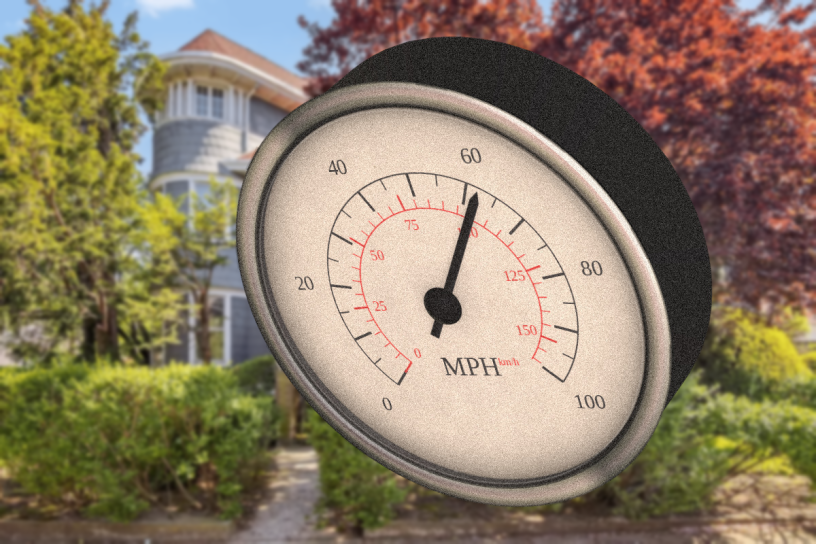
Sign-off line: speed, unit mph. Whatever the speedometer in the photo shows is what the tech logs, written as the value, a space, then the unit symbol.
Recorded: 62.5 mph
